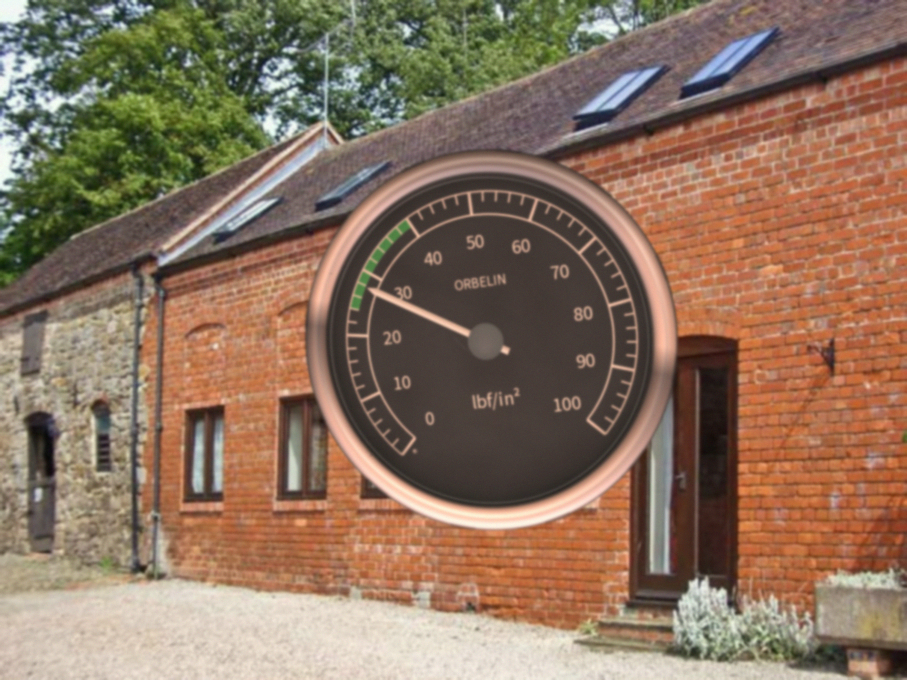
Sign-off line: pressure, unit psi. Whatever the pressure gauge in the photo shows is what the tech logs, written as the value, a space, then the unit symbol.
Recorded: 28 psi
